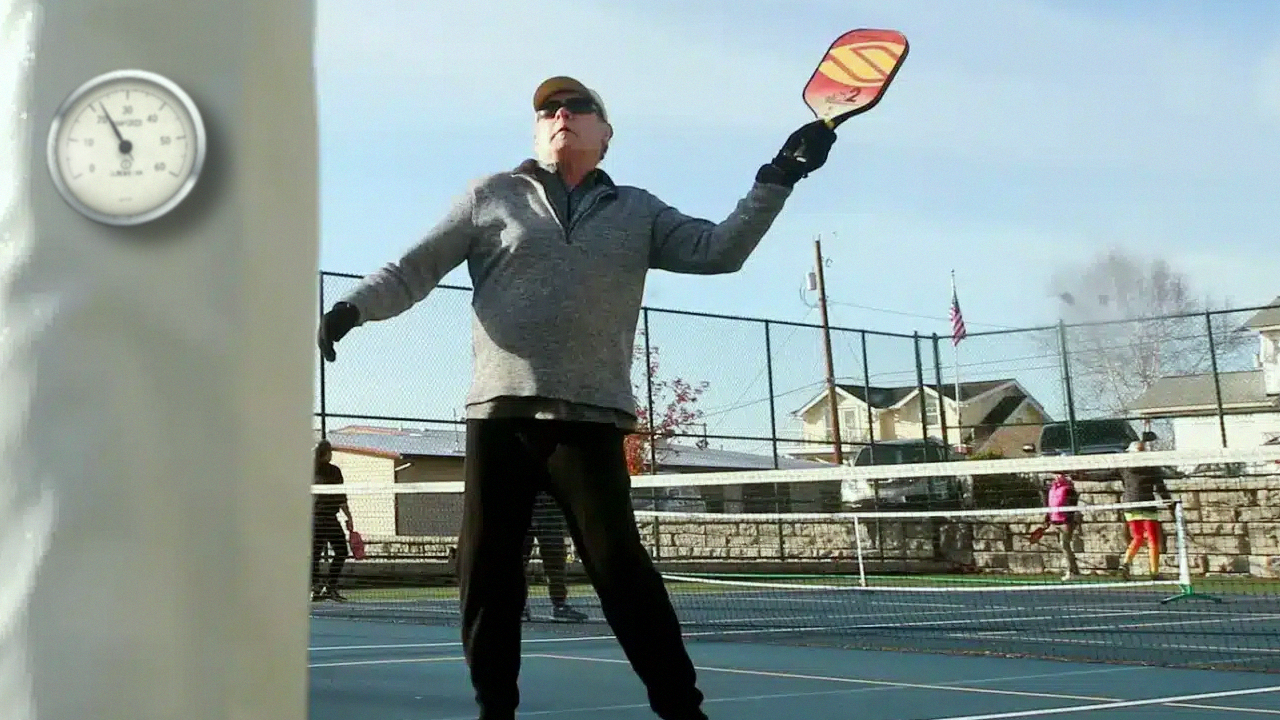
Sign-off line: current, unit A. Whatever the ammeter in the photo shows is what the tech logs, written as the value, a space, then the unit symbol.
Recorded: 22.5 A
